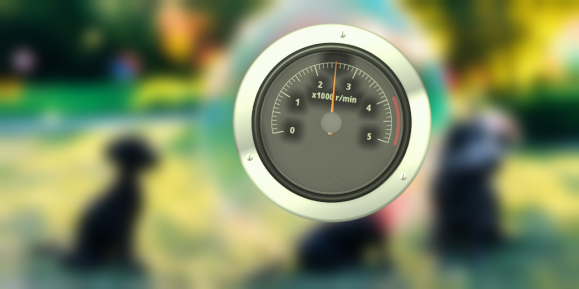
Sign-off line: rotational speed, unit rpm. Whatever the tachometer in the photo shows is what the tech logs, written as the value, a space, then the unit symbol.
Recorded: 2500 rpm
